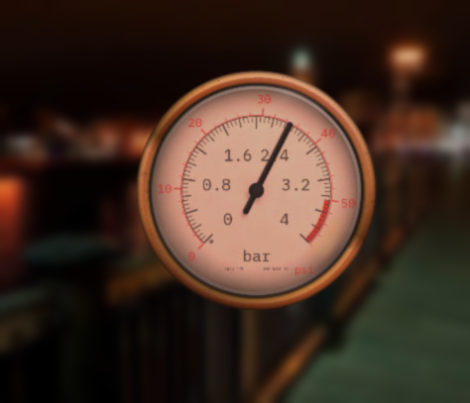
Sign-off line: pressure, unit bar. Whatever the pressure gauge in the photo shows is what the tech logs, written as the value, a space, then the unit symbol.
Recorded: 2.4 bar
